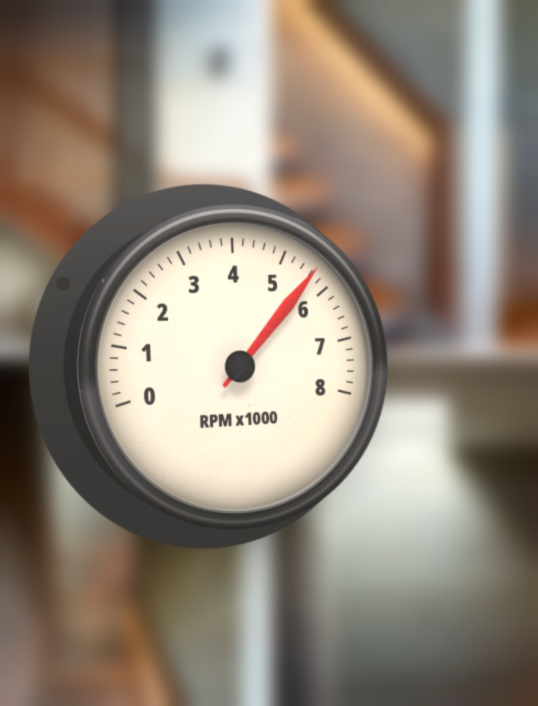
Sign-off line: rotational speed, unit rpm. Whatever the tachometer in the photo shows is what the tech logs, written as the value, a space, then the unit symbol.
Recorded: 5600 rpm
